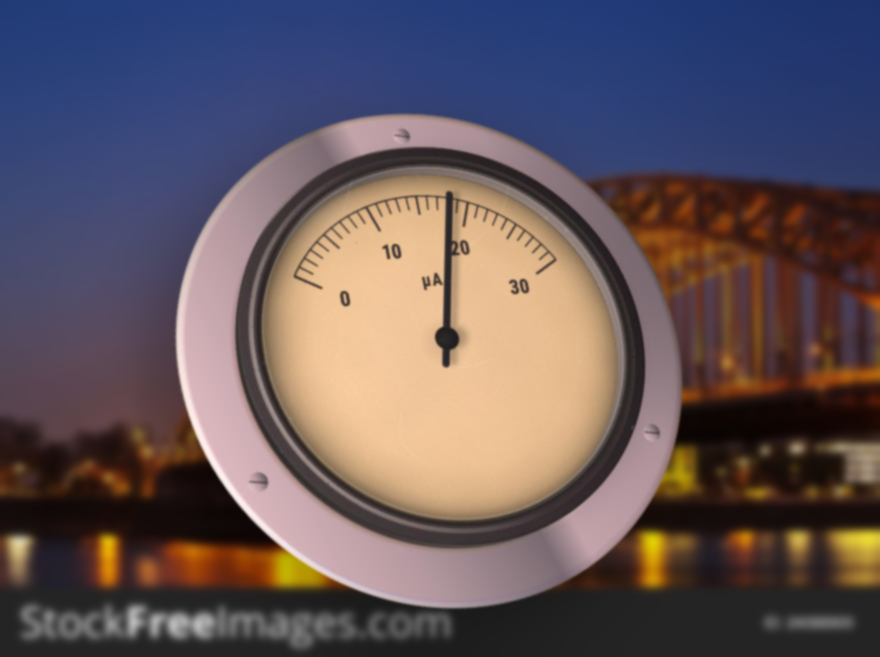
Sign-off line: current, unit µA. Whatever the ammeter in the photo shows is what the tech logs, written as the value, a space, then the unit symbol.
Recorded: 18 µA
